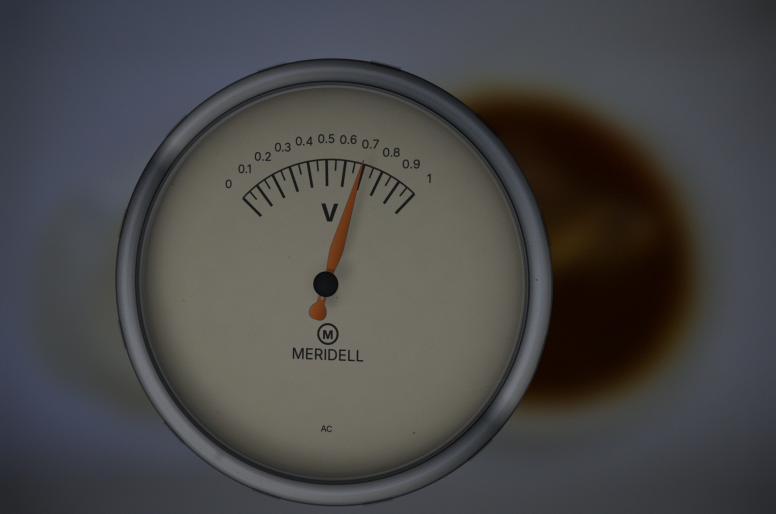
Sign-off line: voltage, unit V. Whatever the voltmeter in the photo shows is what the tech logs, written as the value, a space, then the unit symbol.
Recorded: 0.7 V
